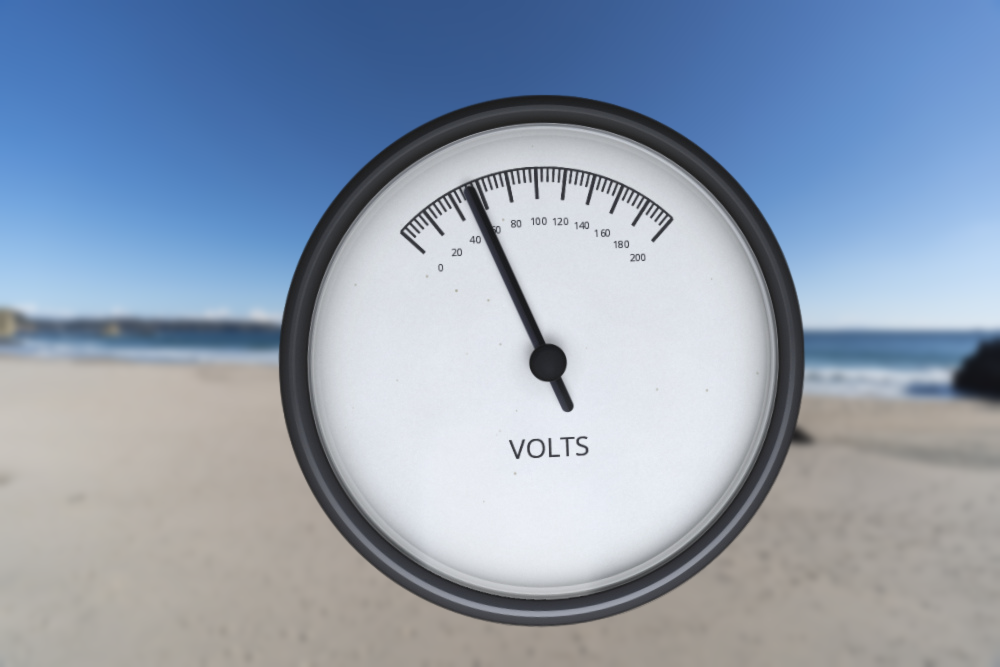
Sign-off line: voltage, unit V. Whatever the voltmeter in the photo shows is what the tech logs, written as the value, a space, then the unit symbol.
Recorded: 52 V
